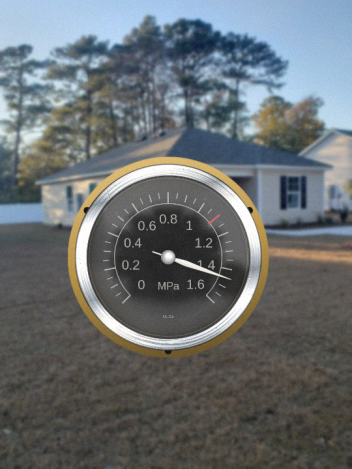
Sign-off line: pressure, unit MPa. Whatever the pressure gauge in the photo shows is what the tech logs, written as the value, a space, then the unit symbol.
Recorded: 1.45 MPa
